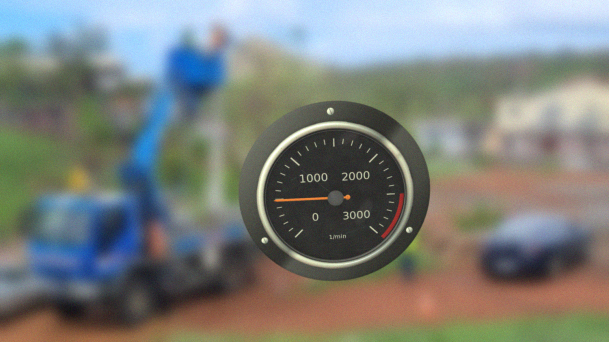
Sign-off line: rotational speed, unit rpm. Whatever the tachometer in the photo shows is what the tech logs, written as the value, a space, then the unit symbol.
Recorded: 500 rpm
